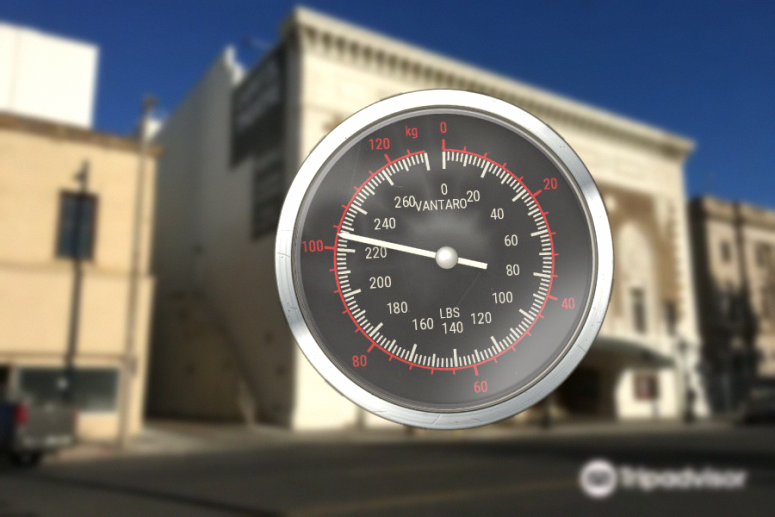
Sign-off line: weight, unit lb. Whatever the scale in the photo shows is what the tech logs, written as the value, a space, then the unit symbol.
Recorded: 226 lb
